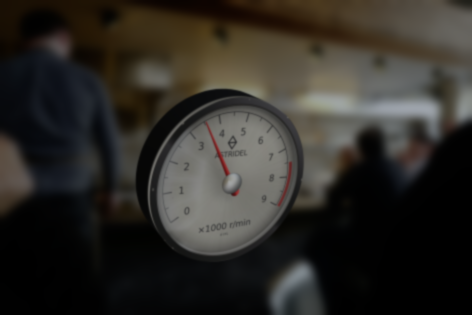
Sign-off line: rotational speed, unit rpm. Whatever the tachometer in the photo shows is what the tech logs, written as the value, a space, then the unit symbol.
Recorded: 3500 rpm
